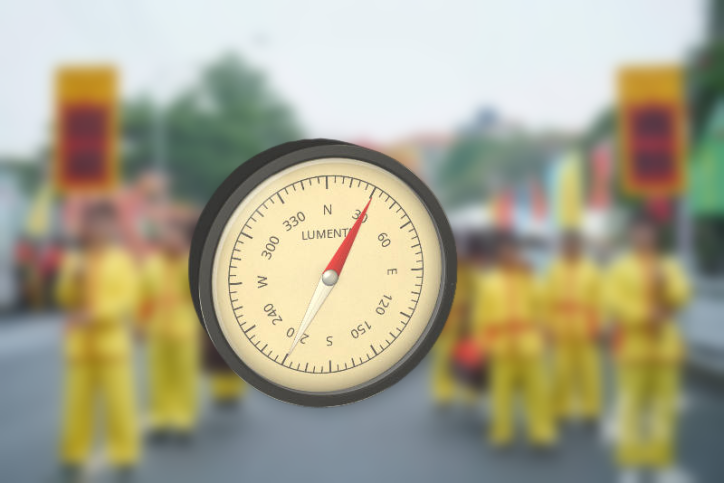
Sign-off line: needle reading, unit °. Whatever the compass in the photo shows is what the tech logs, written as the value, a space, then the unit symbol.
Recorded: 30 °
